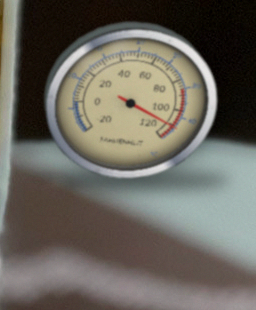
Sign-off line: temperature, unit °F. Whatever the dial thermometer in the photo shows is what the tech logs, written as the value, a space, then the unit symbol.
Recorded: 110 °F
